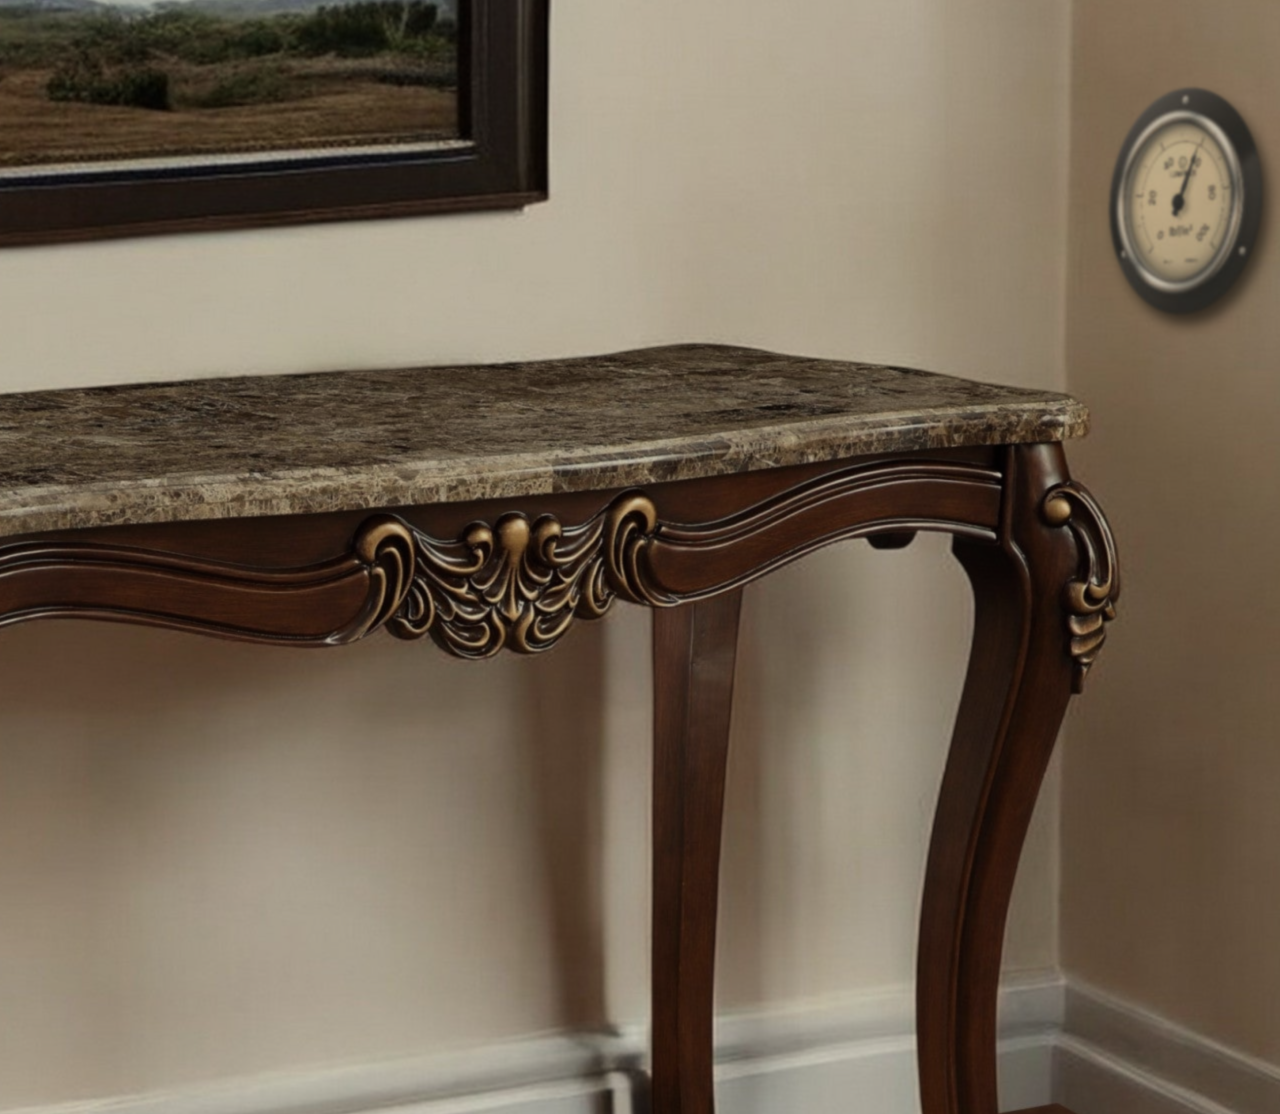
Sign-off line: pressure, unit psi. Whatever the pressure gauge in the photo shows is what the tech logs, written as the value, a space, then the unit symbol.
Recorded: 60 psi
